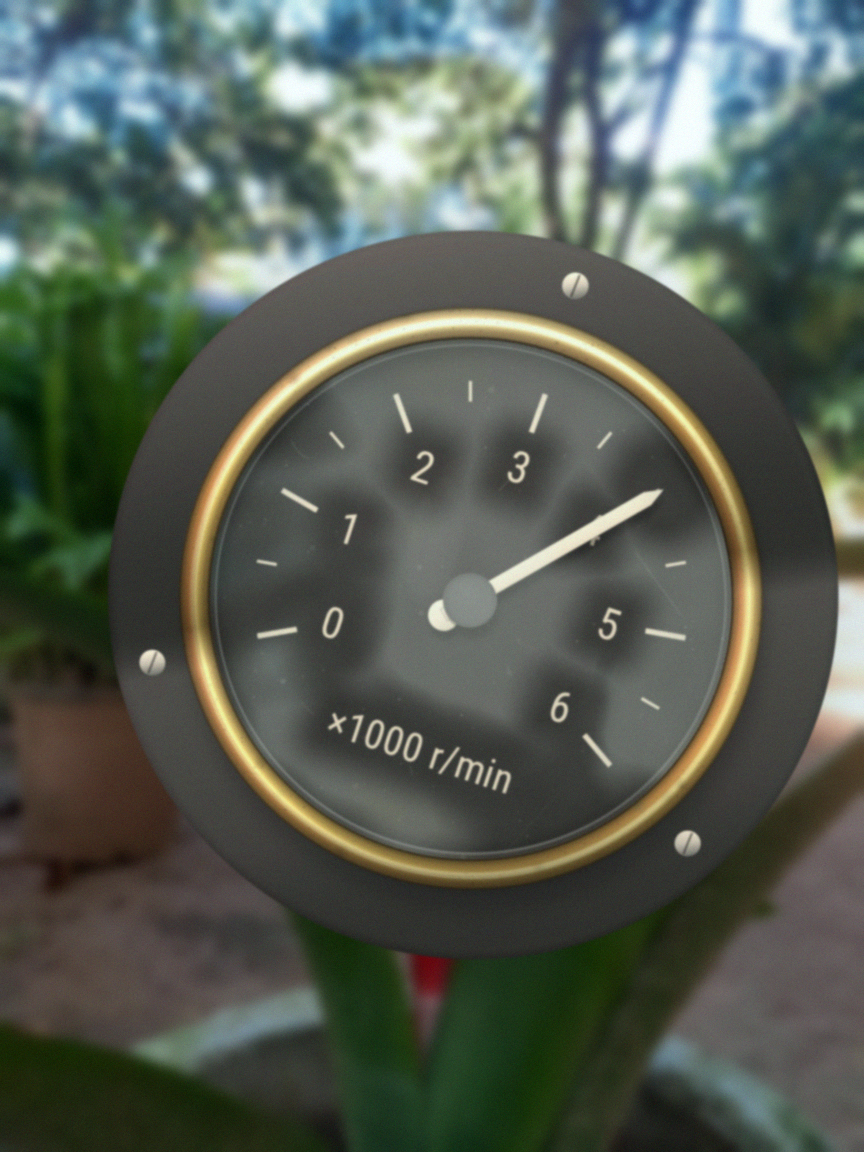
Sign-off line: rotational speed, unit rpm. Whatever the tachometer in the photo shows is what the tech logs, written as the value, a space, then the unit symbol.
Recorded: 4000 rpm
